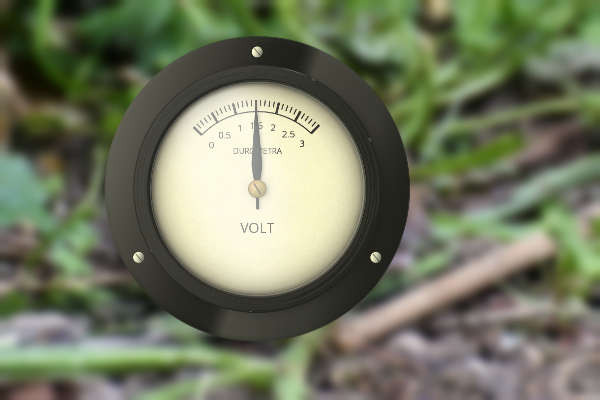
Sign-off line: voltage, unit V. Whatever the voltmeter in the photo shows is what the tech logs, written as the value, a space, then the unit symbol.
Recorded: 1.5 V
